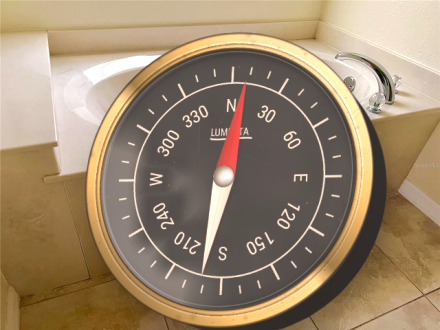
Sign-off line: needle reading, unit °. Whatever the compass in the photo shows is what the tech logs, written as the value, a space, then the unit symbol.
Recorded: 10 °
